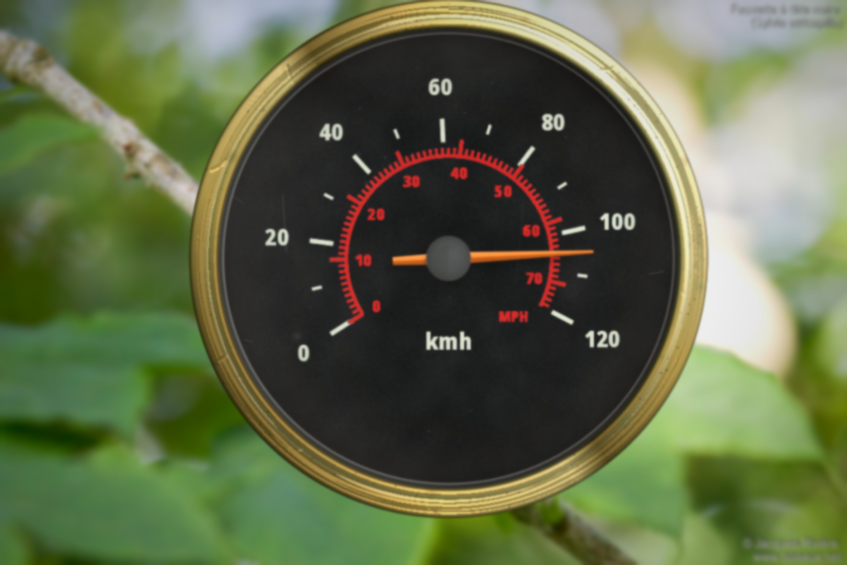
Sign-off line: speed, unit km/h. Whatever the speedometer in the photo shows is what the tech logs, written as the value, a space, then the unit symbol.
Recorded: 105 km/h
